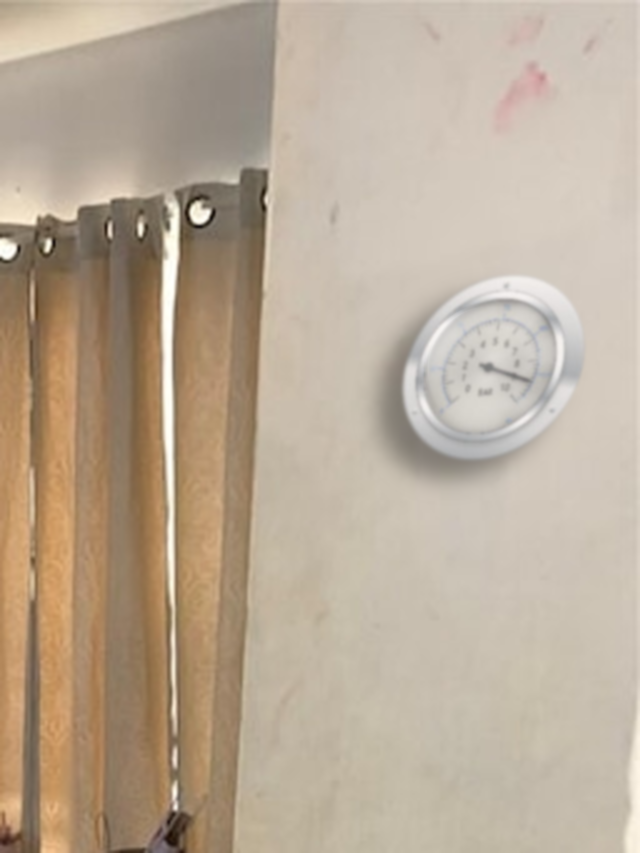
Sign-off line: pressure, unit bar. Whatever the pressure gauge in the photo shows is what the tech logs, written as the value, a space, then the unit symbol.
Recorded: 9 bar
